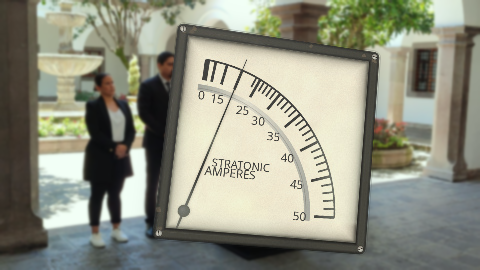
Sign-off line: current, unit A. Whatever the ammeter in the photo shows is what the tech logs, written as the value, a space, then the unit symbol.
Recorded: 20 A
